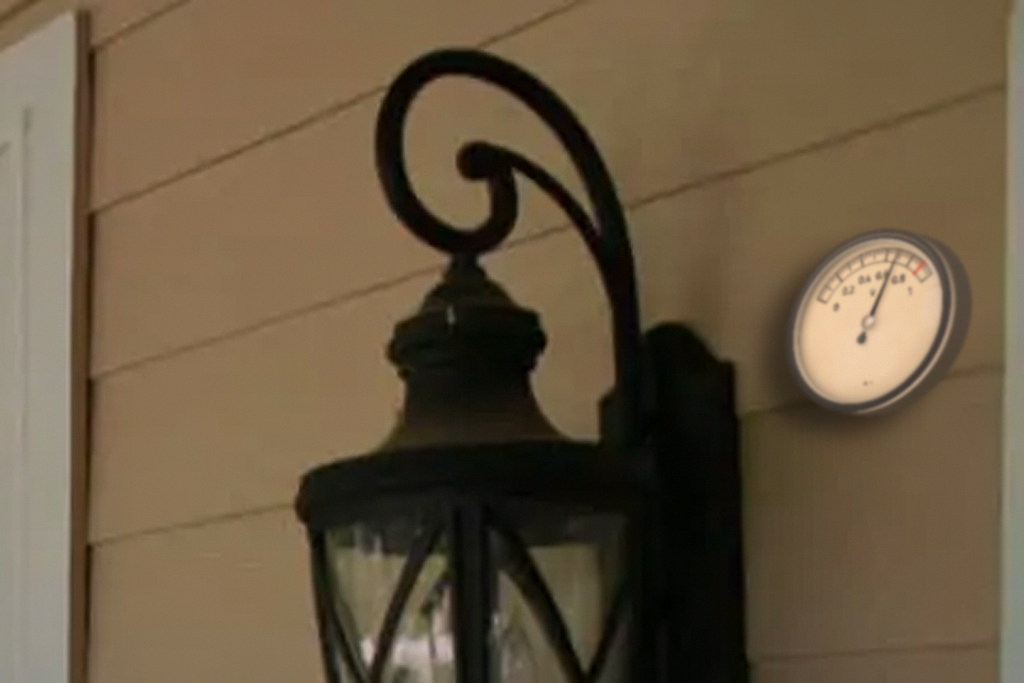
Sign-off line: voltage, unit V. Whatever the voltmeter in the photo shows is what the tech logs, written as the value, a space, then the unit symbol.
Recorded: 0.7 V
